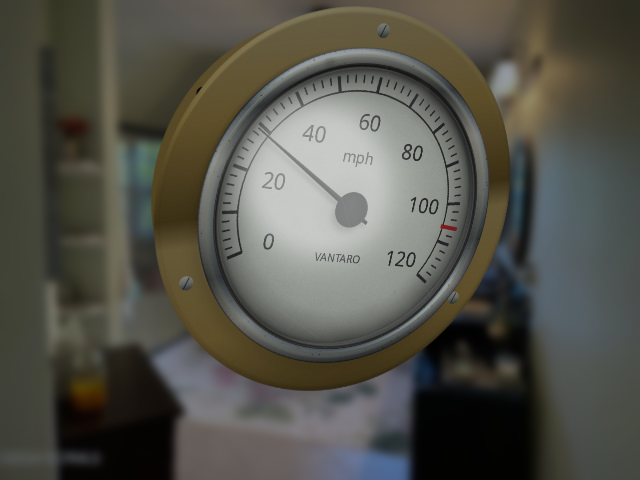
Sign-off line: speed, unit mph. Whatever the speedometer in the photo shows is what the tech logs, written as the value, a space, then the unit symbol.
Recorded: 29 mph
